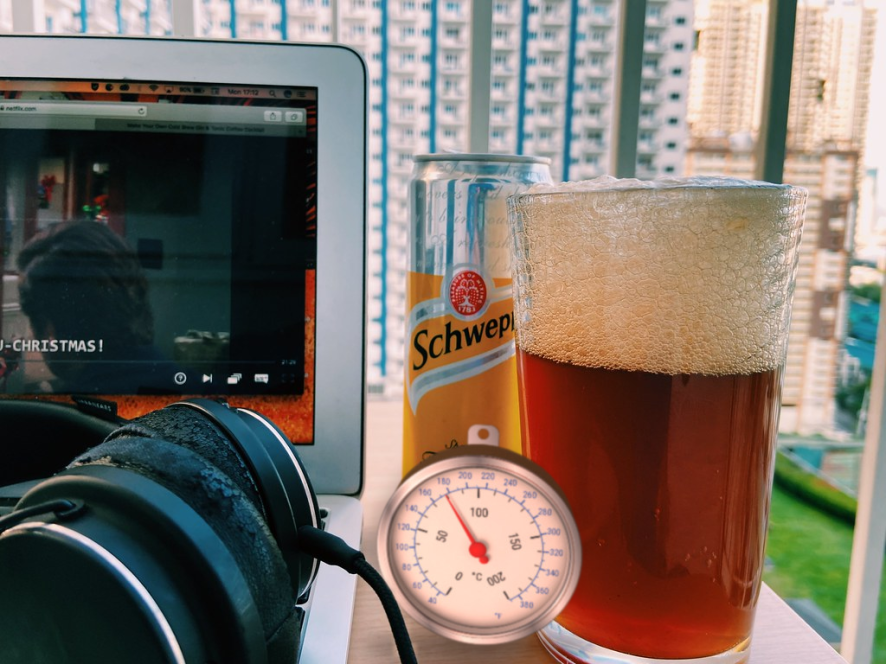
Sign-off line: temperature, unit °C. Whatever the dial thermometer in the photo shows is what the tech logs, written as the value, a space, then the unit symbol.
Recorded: 80 °C
